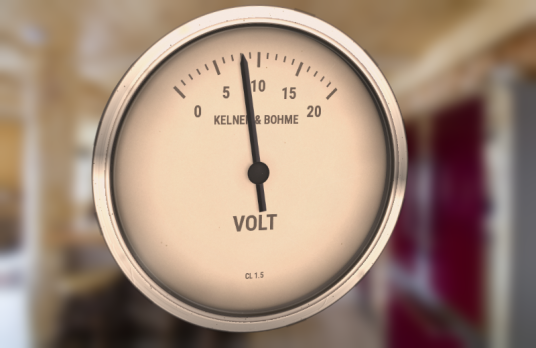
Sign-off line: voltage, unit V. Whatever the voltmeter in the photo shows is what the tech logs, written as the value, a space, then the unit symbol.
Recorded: 8 V
